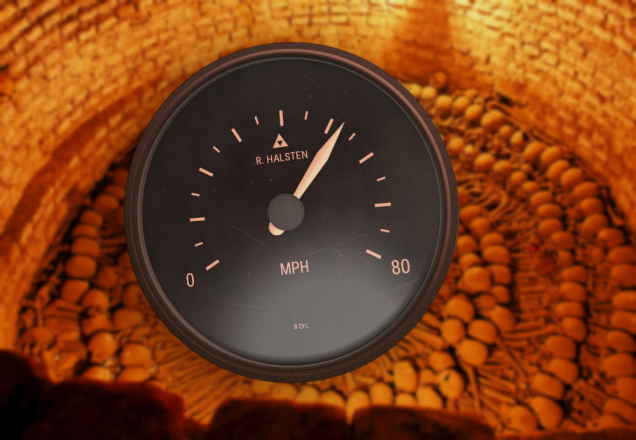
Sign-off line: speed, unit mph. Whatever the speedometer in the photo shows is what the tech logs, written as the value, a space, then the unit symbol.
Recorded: 52.5 mph
